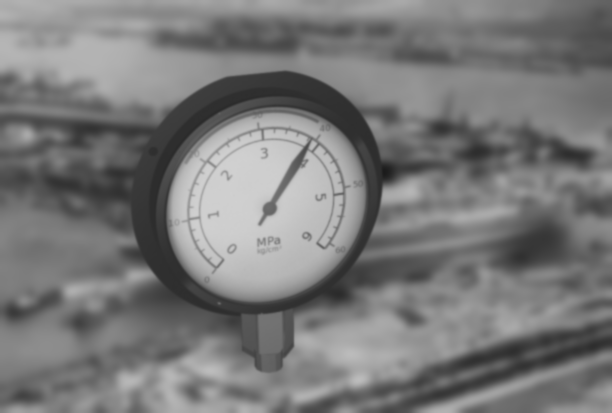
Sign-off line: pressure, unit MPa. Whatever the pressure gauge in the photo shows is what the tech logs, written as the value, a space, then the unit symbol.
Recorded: 3.8 MPa
